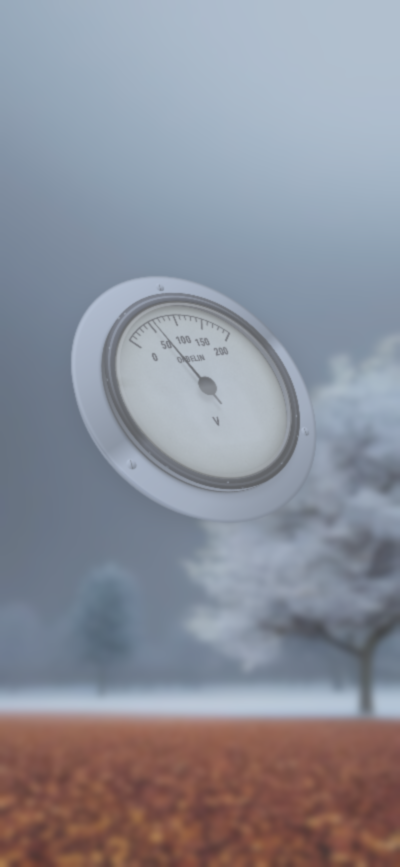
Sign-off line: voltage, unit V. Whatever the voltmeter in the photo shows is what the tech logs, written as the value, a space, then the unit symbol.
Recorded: 50 V
